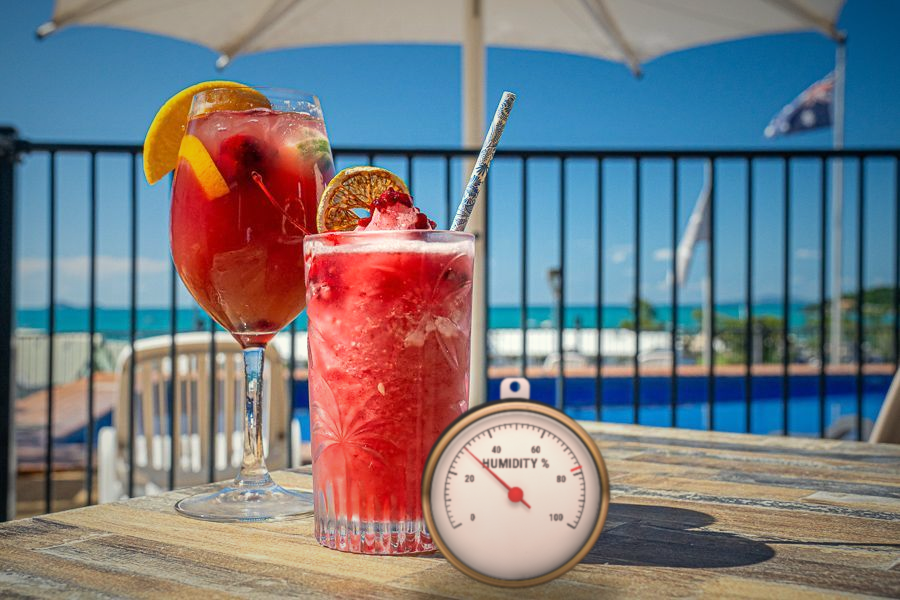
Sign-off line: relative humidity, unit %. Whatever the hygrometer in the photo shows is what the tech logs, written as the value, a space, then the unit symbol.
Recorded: 30 %
